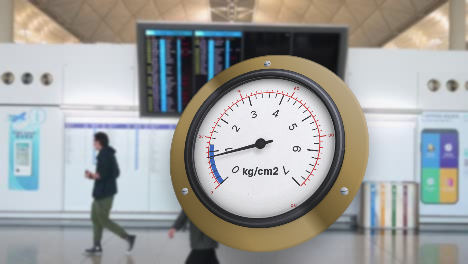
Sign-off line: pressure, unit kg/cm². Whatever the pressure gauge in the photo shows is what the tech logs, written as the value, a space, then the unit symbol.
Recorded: 0.8 kg/cm²
